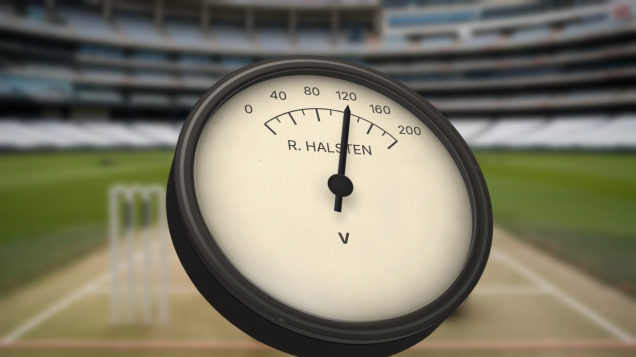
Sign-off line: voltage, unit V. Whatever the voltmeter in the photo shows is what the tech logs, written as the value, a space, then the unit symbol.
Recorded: 120 V
